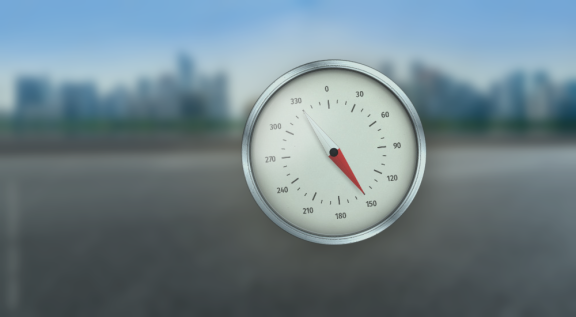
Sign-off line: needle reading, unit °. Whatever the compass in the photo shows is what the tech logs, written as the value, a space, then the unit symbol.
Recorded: 150 °
